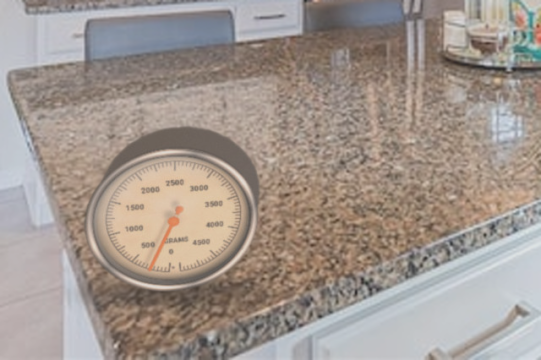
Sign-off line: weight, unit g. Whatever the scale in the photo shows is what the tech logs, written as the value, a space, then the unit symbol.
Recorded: 250 g
